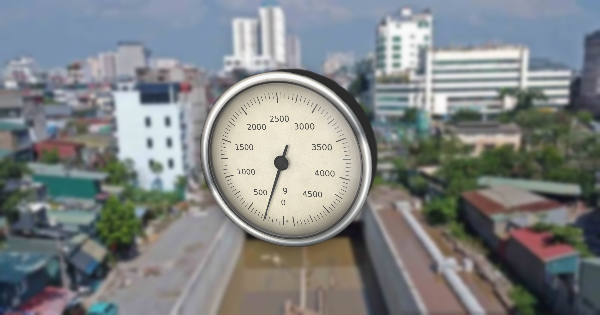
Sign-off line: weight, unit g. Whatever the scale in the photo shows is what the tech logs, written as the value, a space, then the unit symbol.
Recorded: 250 g
